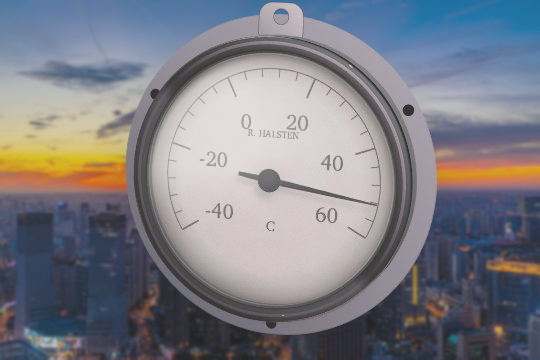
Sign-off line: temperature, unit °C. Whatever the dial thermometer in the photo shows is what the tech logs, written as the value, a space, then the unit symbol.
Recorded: 52 °C
